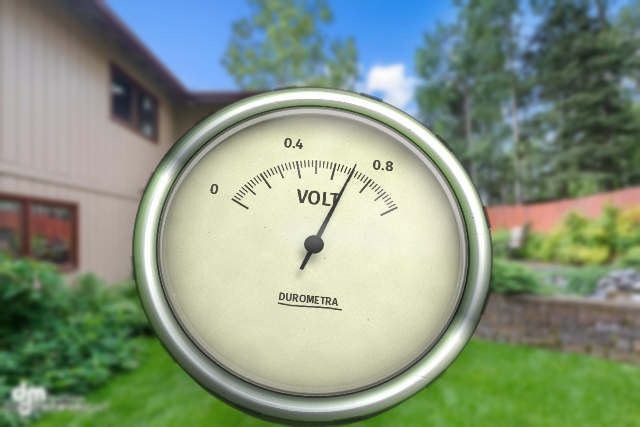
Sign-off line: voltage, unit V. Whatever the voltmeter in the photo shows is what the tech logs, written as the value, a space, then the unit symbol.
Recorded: 0.7 V
